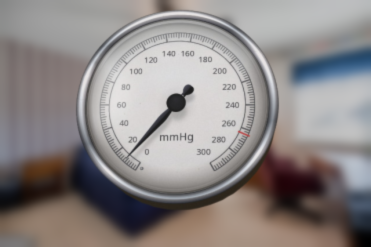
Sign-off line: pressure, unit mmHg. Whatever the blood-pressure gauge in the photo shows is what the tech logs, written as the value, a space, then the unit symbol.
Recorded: 10 mmHg
